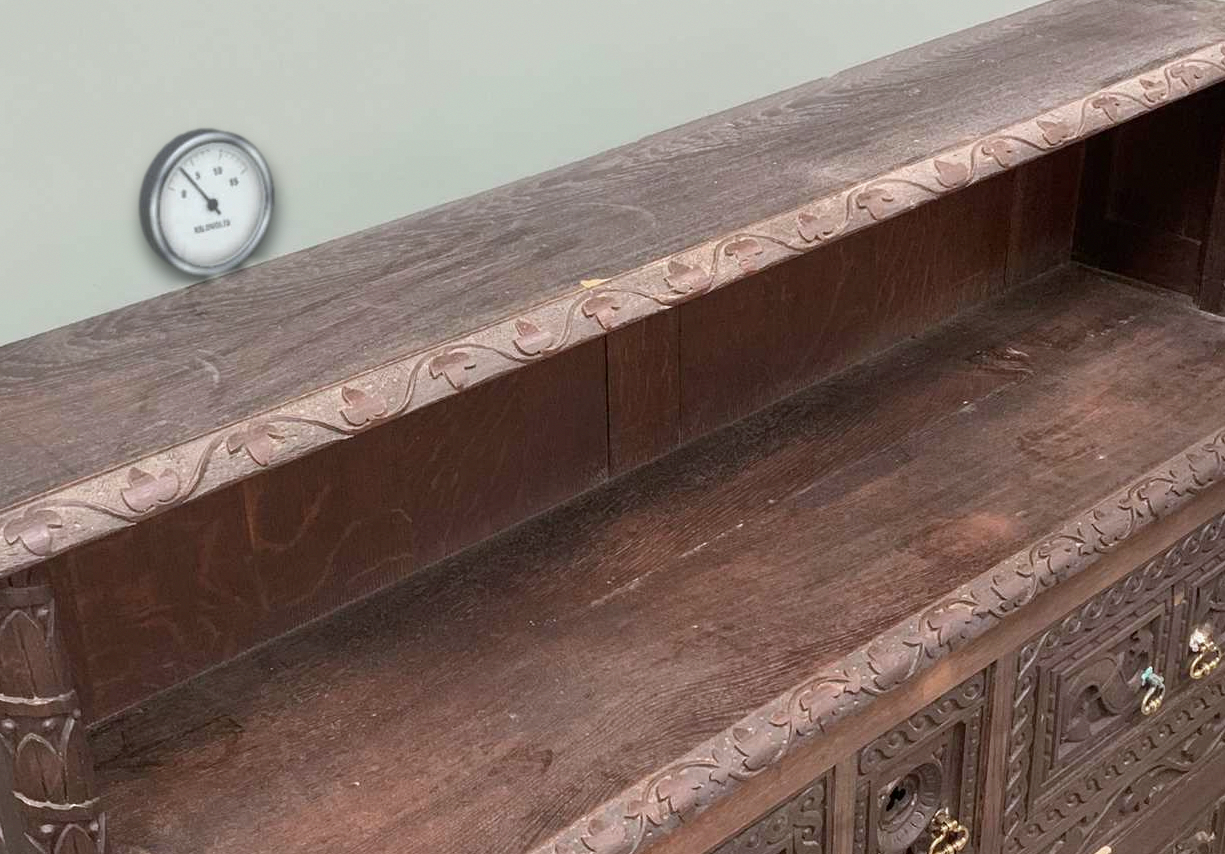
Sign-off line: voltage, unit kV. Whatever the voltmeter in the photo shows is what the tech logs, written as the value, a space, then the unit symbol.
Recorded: 3 kV
